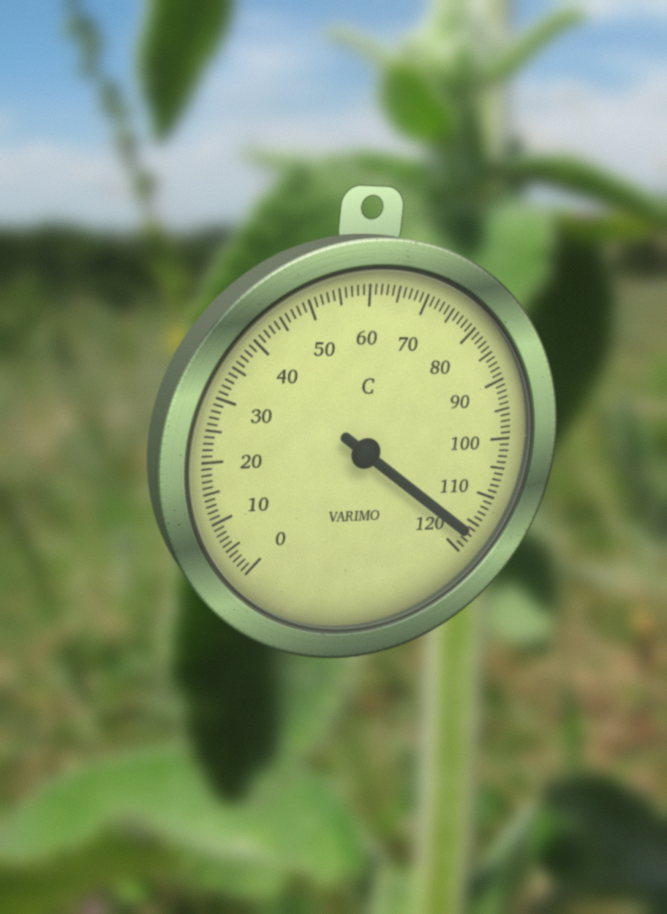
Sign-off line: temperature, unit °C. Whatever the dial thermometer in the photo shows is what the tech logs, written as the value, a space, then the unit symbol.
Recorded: 117 °C
